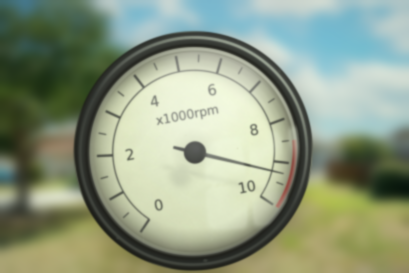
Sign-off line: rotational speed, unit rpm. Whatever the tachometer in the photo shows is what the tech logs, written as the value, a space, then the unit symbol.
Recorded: 9250 rpm
